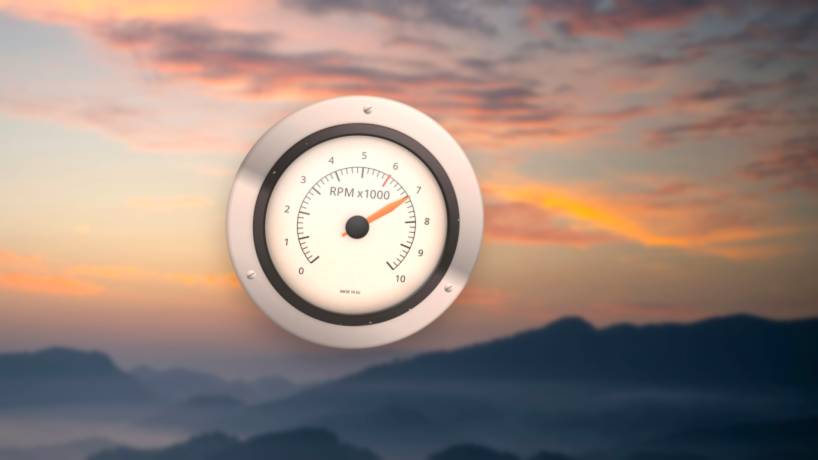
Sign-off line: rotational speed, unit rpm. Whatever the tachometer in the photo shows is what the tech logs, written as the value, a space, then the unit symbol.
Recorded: 7000 rpm
